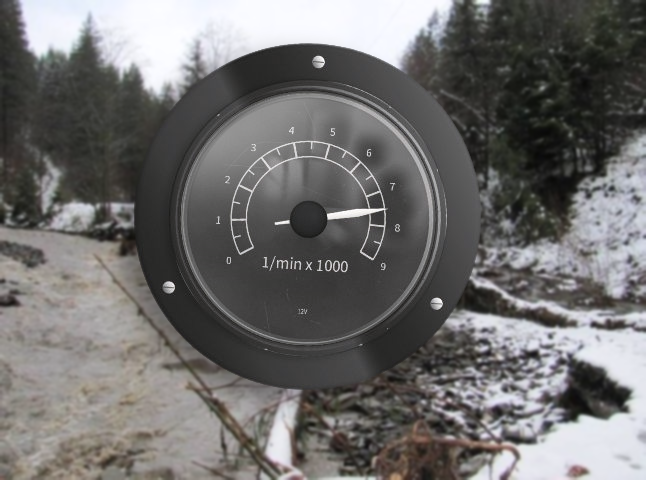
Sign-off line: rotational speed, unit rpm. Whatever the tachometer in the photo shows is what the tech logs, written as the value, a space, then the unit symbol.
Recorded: 7500 rpm
